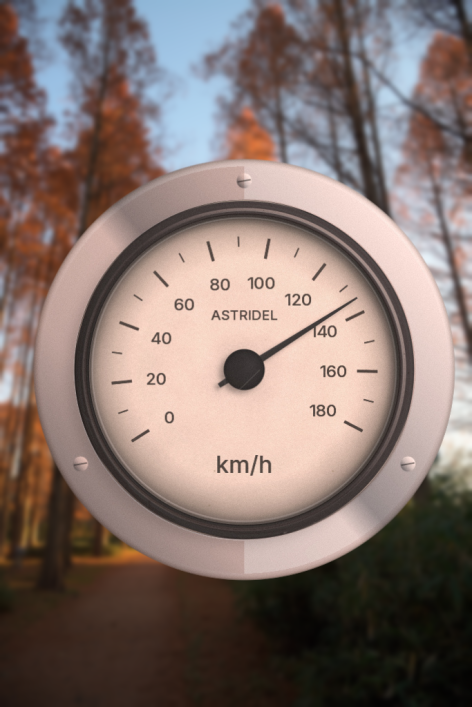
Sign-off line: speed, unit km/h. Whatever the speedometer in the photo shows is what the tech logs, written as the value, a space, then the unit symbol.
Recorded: 135 km/h
